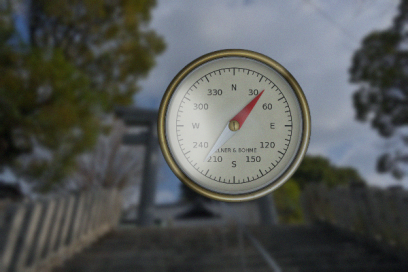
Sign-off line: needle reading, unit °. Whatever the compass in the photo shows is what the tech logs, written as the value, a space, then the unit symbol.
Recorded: 40 °
